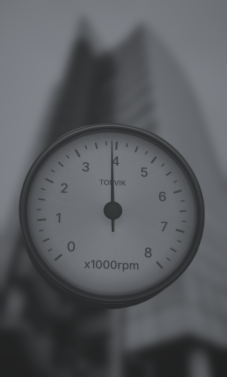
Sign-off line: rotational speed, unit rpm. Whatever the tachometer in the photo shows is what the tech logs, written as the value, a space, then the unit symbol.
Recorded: 3875 rpm
